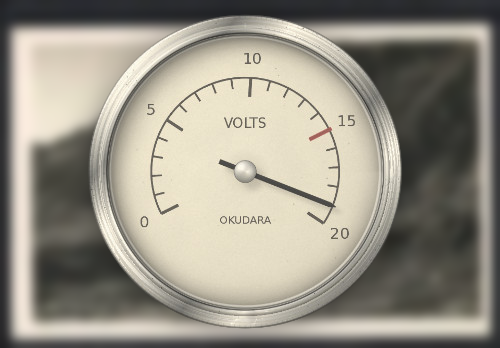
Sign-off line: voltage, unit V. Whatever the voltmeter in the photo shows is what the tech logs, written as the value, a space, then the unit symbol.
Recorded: 19 V
